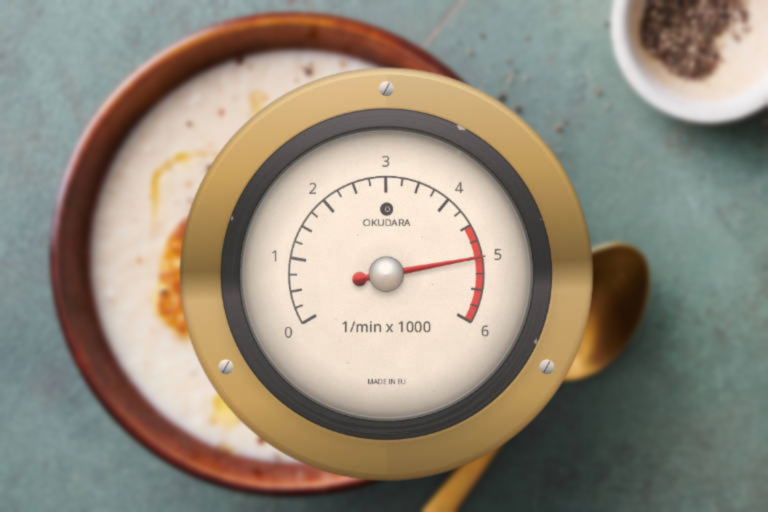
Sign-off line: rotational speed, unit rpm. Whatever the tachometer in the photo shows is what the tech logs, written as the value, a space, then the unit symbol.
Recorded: 5000 rpm
